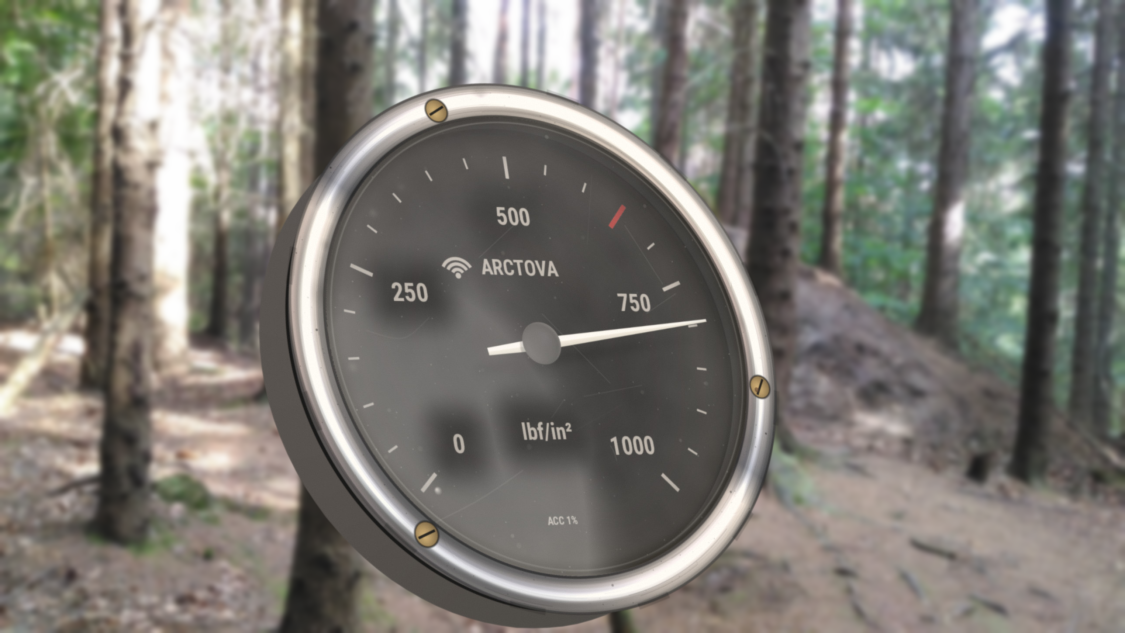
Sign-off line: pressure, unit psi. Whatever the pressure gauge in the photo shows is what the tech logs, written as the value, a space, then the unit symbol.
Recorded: 800 psi
